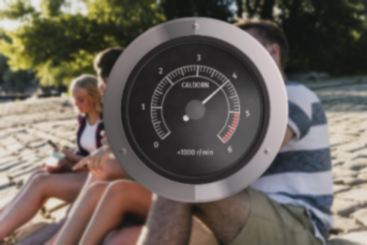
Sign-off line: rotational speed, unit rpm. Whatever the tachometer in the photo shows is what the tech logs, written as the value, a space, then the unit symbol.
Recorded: 4000 rpm
